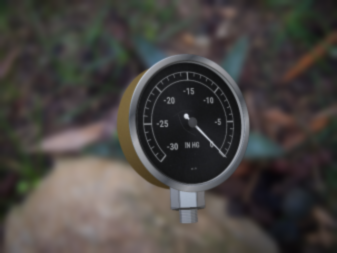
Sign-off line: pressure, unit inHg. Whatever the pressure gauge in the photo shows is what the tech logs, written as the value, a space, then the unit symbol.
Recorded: 0 inHg
